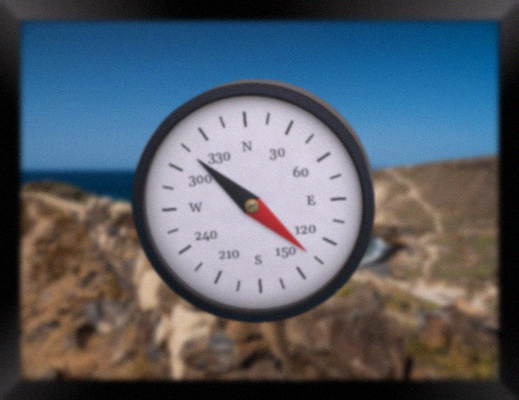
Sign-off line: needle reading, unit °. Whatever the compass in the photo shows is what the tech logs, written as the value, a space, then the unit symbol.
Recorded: 135 °
